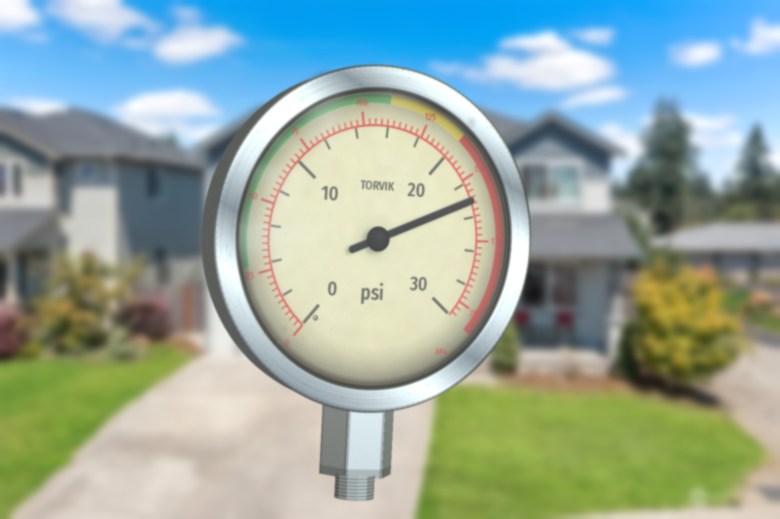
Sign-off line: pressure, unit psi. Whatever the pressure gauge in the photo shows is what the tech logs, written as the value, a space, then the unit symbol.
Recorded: 23 psi
